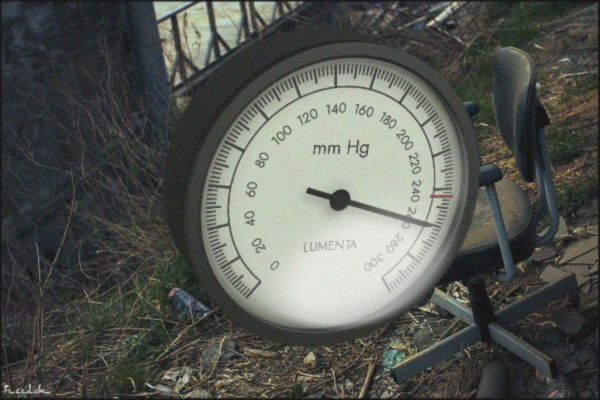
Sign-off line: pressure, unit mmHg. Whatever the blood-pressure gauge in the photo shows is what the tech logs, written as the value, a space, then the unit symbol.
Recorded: 260 mmHg
